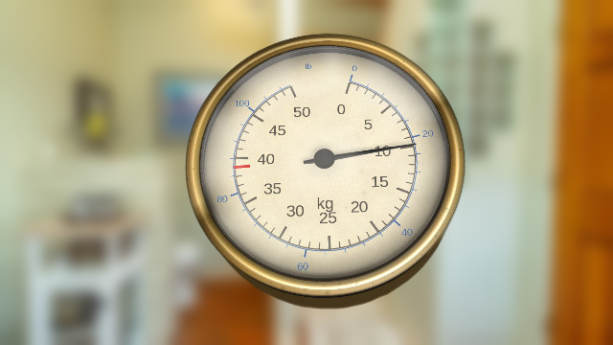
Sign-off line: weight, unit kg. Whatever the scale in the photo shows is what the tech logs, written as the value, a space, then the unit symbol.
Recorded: 10 kg
